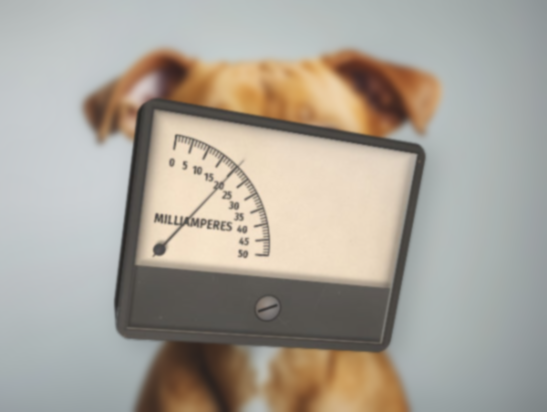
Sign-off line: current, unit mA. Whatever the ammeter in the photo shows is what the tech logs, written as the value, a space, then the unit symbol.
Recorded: 20 mA
